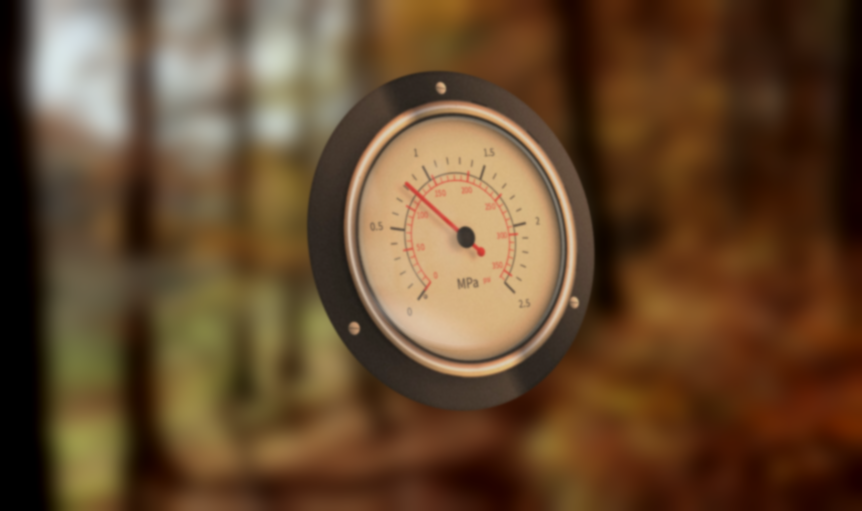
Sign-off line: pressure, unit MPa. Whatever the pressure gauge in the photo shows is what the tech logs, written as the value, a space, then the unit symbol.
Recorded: 0.8 MPa
